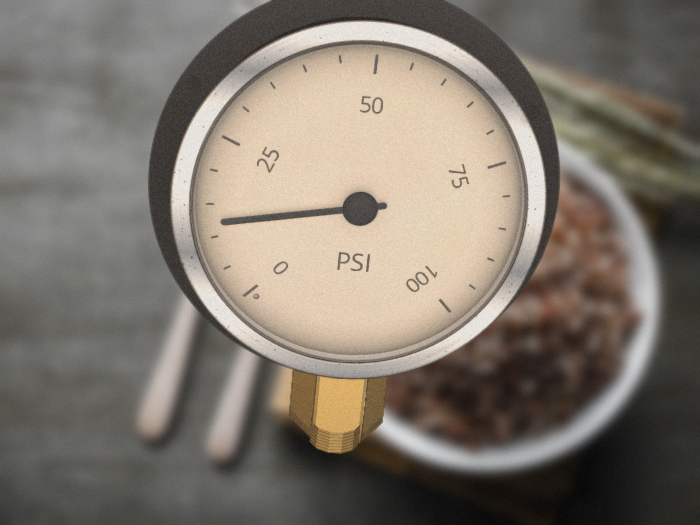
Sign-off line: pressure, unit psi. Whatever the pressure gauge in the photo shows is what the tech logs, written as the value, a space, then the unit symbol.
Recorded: 12.5 psi
